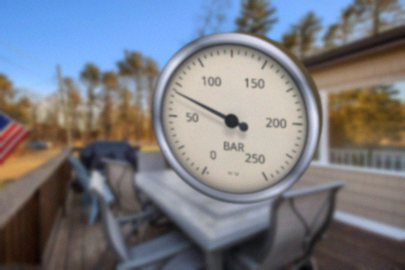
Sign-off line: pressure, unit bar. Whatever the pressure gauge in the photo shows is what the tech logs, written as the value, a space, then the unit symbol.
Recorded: 70 bar
